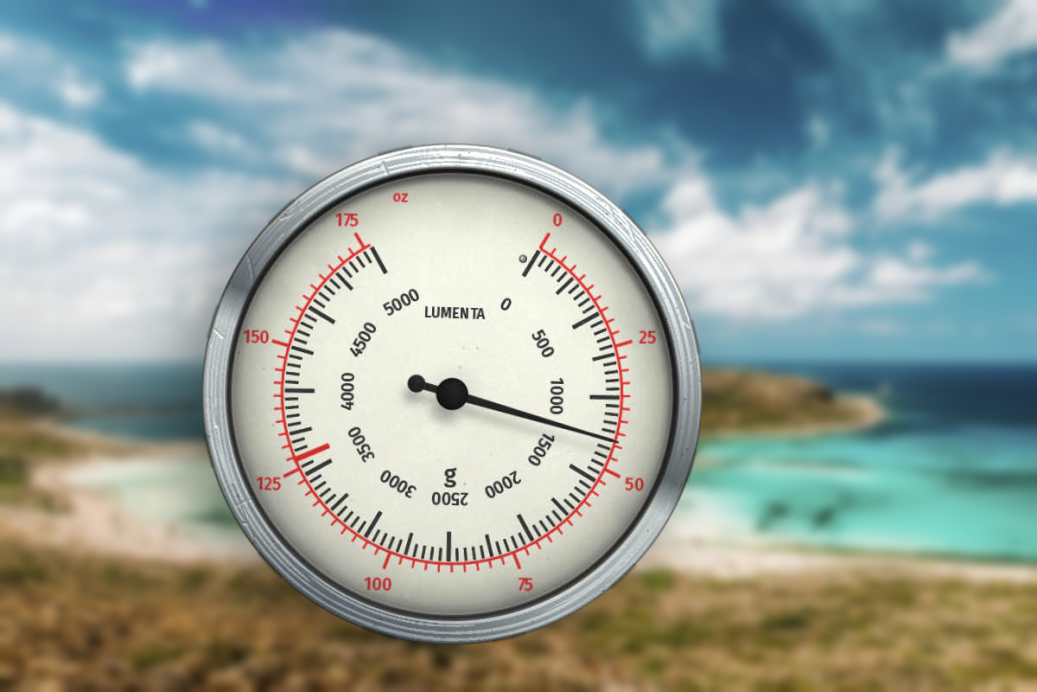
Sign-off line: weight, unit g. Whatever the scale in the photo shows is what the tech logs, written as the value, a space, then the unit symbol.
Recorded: 1250 g
